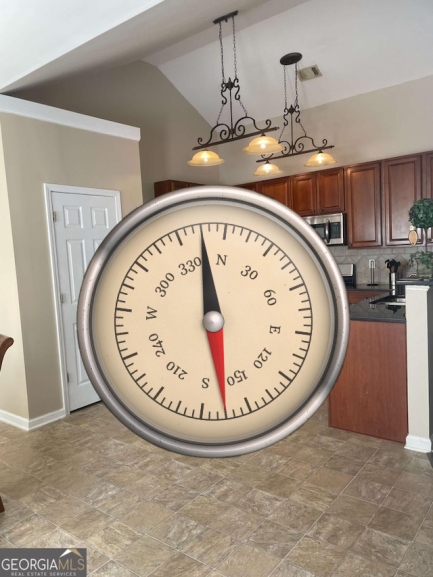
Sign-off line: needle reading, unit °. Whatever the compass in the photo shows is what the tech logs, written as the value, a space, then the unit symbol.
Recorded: 165 °
